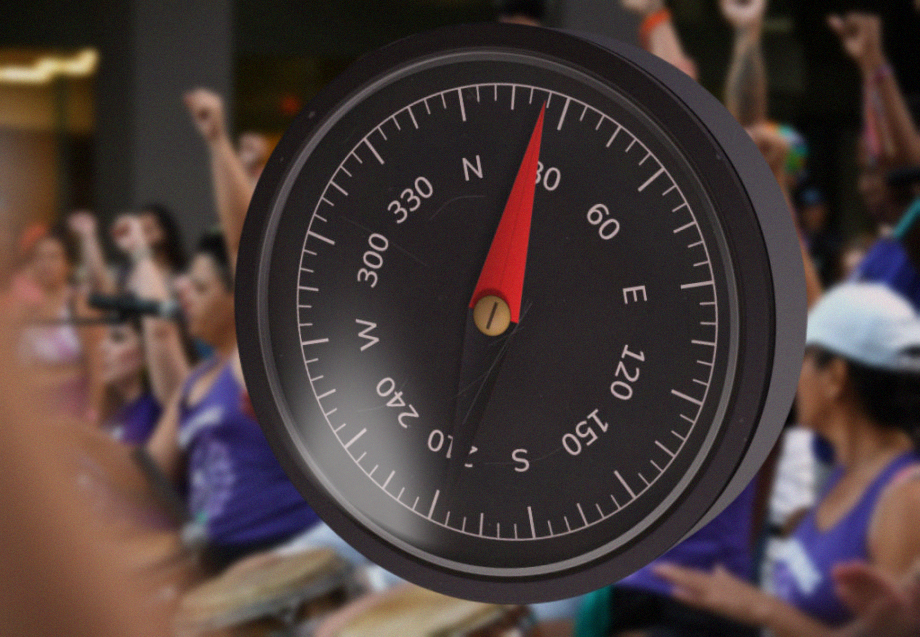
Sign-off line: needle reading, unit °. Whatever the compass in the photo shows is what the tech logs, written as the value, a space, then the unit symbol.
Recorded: 25 °
